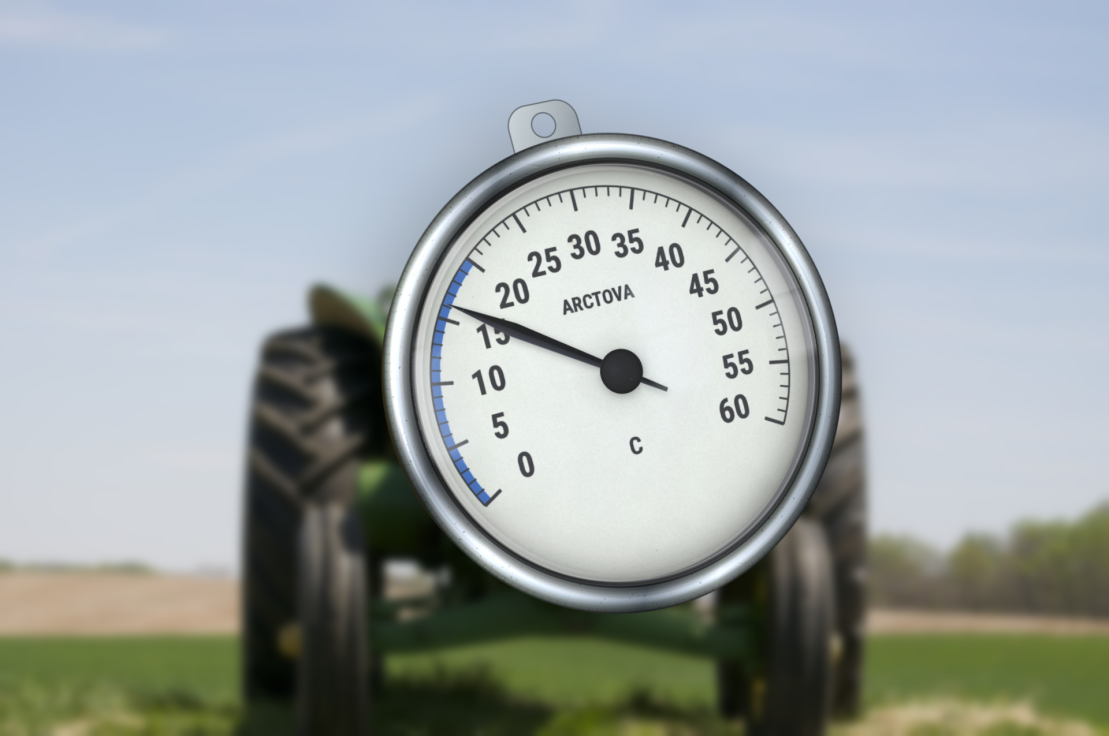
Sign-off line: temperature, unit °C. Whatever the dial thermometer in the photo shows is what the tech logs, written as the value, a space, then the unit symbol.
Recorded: 16 °C
